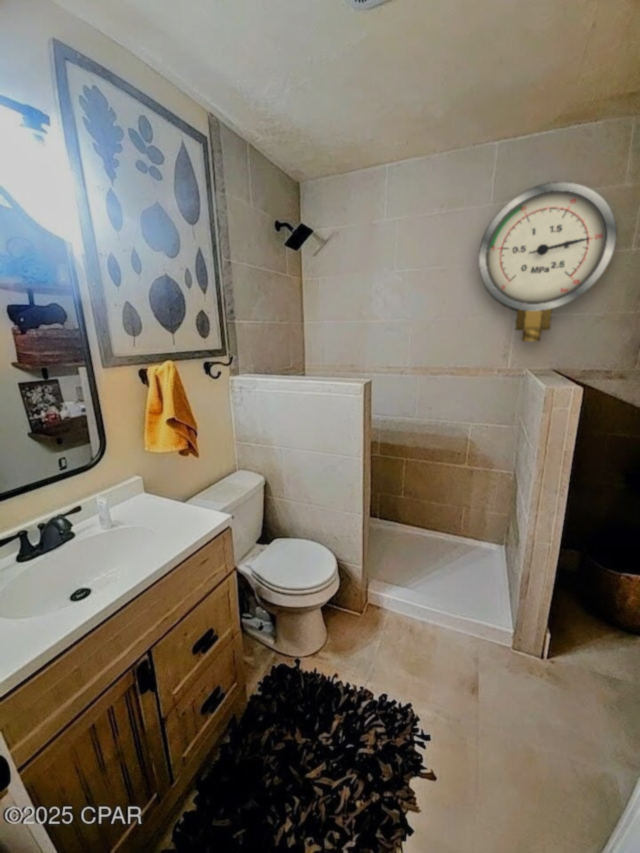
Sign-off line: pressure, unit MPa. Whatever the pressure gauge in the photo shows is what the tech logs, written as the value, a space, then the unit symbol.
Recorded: 2 MPa
